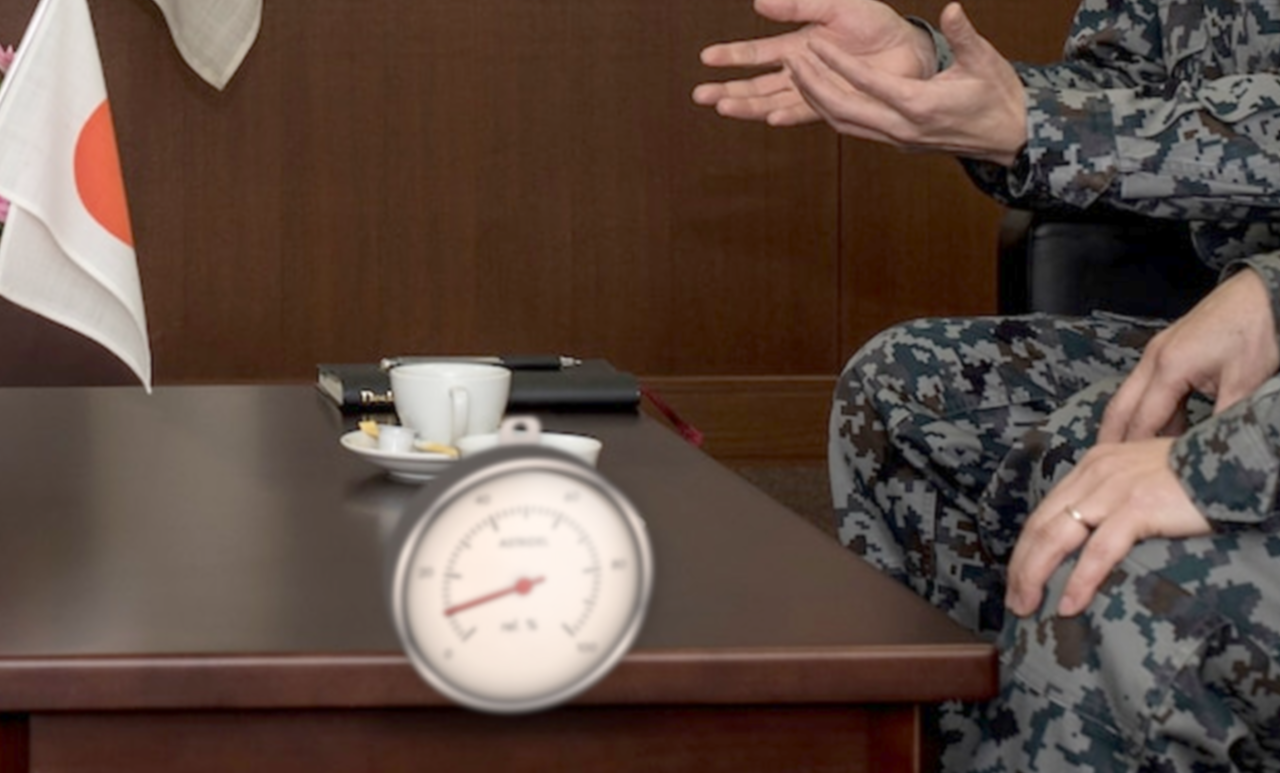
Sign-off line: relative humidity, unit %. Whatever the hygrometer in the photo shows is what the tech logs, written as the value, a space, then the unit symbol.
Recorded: 10 %
